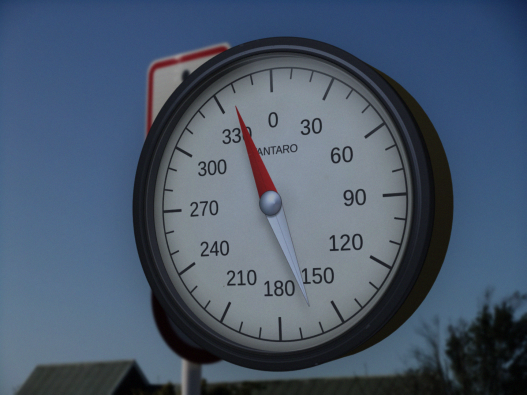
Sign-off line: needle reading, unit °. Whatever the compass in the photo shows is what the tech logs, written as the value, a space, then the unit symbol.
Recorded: 340 °
